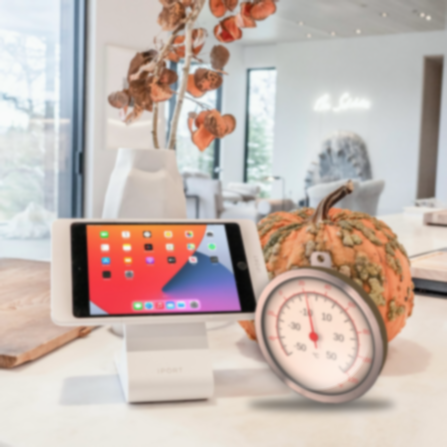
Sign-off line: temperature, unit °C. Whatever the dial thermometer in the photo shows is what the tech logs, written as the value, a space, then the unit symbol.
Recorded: -5 °C
